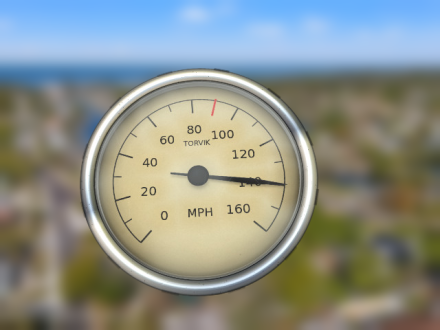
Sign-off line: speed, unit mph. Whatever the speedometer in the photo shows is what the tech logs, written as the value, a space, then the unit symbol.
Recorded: 140 mph
